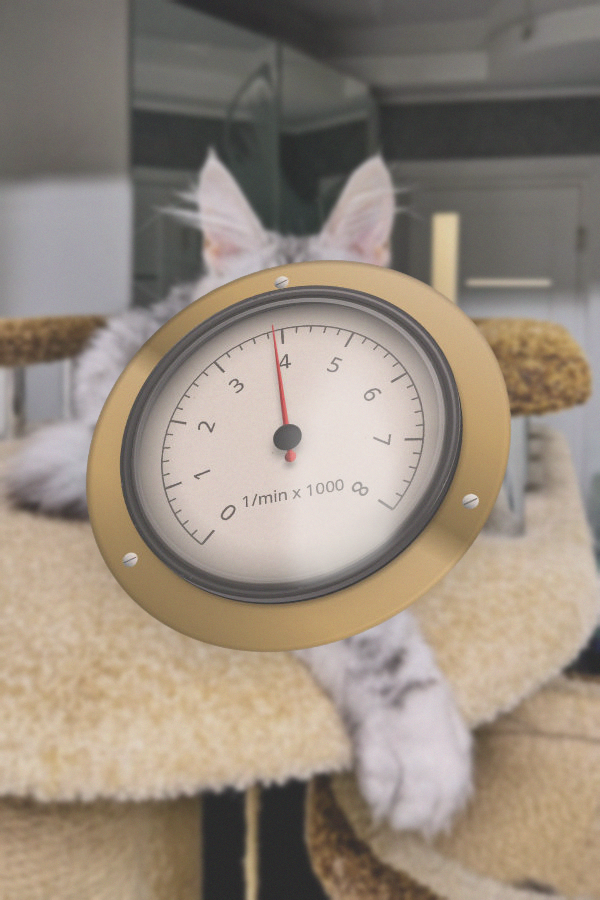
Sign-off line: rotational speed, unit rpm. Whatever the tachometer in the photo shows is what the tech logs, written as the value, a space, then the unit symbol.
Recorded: 3900 rpm
